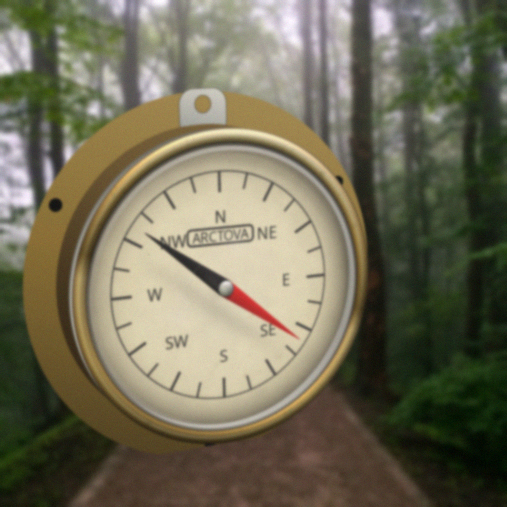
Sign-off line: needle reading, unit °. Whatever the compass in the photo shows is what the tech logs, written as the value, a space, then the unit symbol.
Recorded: 127.5 °
